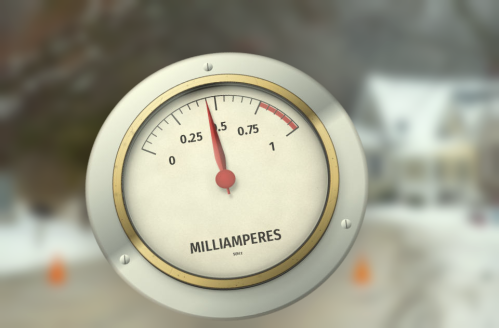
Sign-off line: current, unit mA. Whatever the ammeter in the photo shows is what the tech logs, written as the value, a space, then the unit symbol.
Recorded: 0.45 mA
